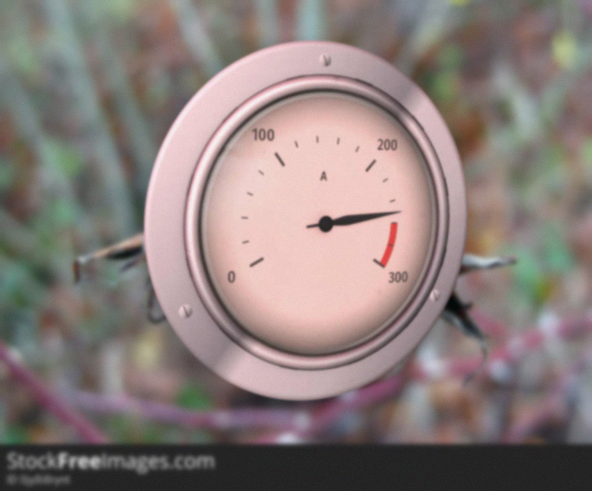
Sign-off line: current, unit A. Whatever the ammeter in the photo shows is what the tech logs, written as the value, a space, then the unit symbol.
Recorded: 250 A
